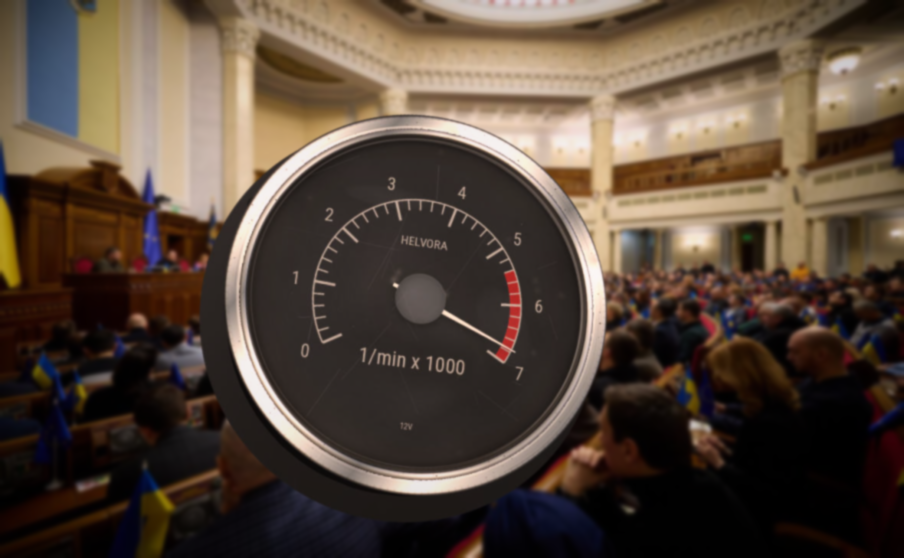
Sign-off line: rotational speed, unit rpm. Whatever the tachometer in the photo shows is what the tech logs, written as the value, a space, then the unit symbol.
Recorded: 6800 rpm
